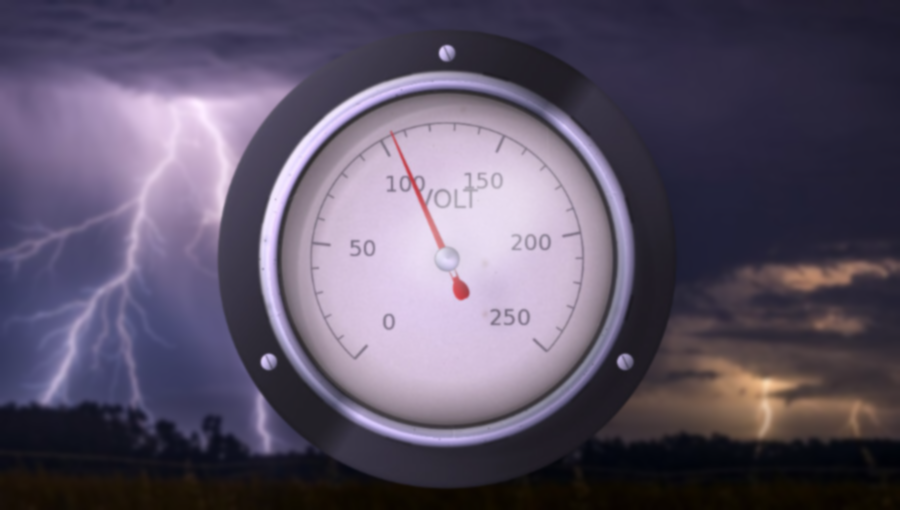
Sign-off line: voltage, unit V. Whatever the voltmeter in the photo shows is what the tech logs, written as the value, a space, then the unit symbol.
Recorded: 105 V
